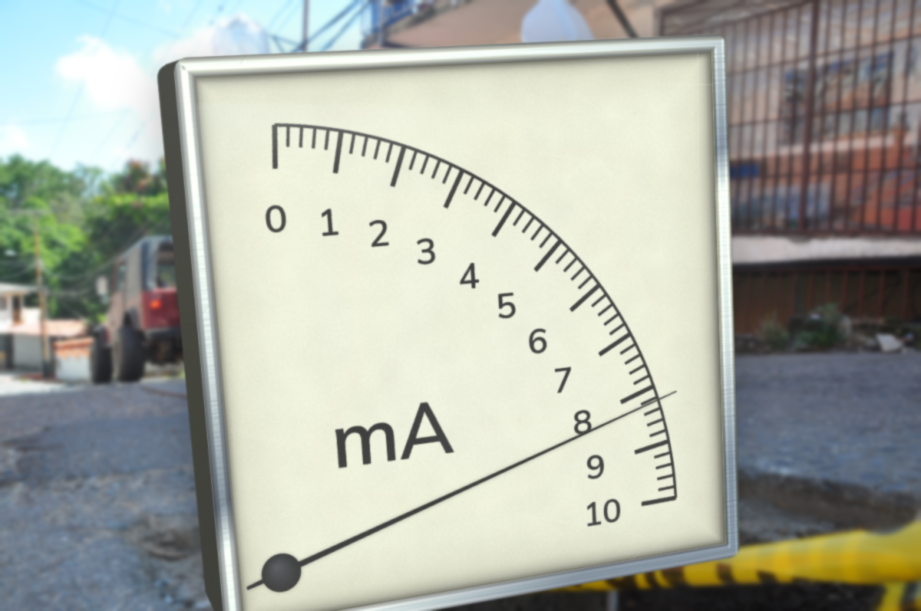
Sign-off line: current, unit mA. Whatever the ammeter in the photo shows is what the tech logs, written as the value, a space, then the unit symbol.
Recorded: 8.2 mA
